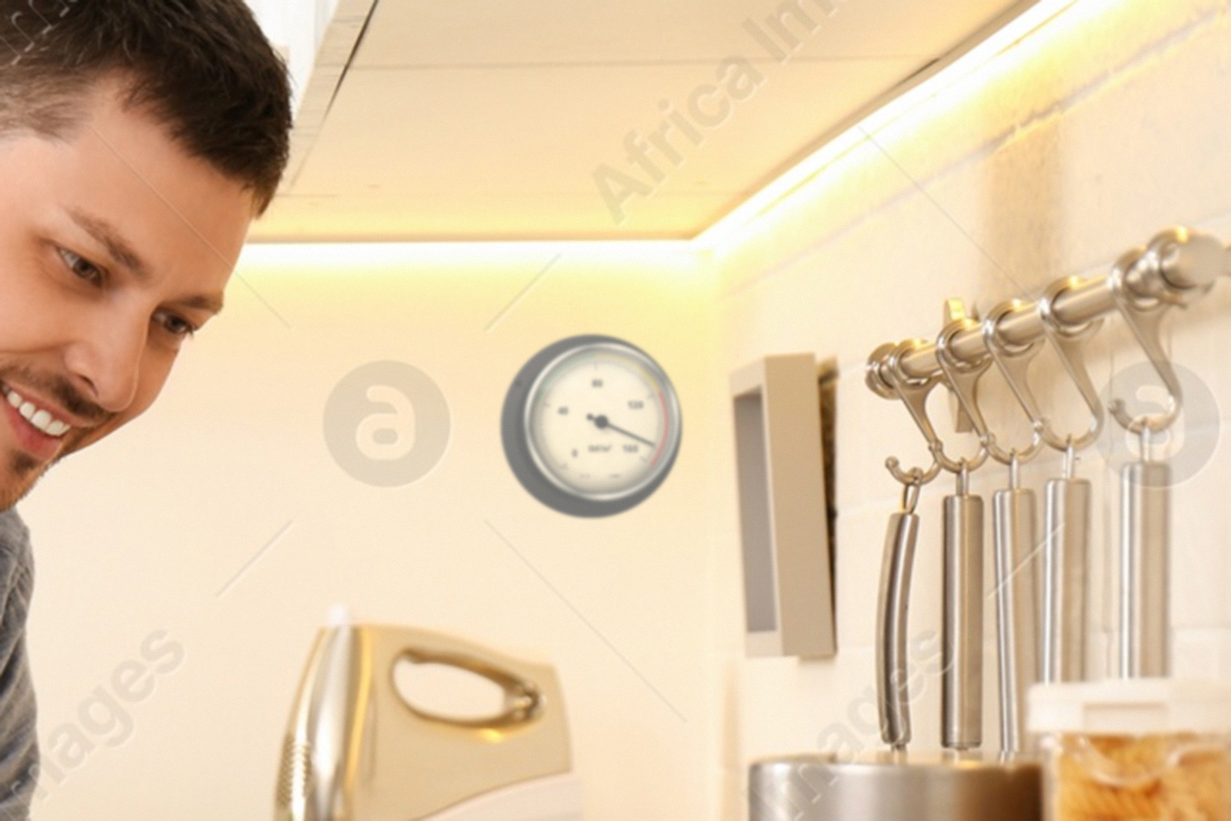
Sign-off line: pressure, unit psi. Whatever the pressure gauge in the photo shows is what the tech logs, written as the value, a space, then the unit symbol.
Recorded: 150 psi
